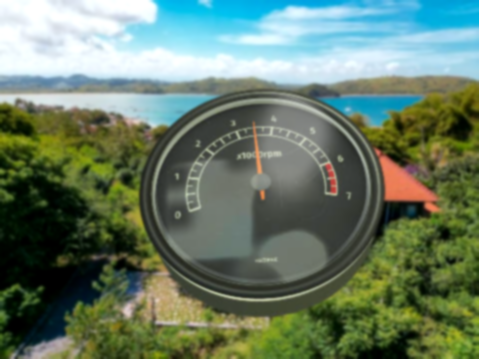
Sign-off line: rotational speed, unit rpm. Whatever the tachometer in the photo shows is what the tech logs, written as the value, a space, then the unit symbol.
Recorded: 3500 rpm
